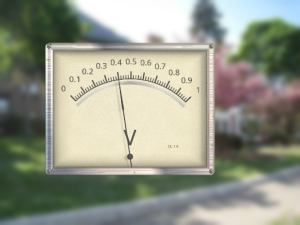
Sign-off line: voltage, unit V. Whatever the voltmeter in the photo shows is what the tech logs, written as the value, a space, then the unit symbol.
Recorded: 0.4 V
